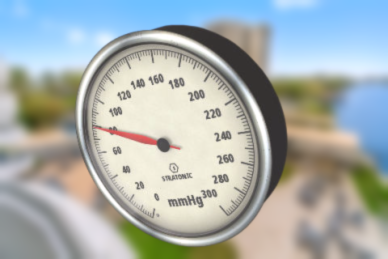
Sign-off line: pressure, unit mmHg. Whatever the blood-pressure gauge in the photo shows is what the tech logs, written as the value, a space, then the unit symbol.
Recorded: 80 mmHg
